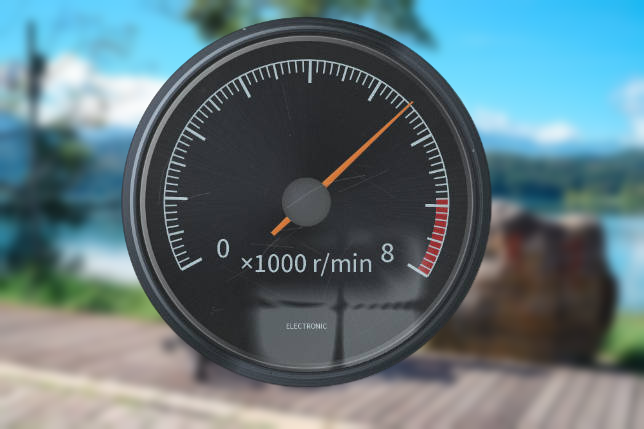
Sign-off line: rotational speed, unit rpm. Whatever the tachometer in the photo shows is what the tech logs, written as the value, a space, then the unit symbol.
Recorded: 5500 rpm
